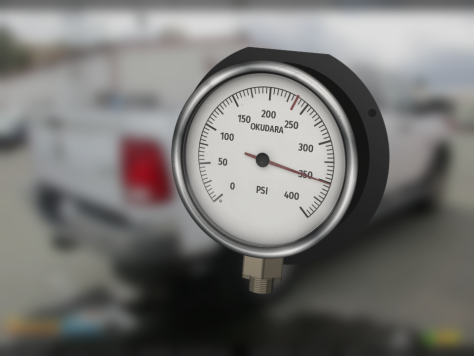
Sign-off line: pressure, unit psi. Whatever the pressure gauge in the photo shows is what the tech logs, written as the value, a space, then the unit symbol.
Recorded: 350 psi
